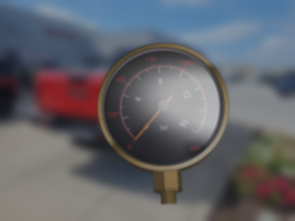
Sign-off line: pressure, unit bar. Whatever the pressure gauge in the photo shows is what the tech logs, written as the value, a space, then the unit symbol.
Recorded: 0 bar
